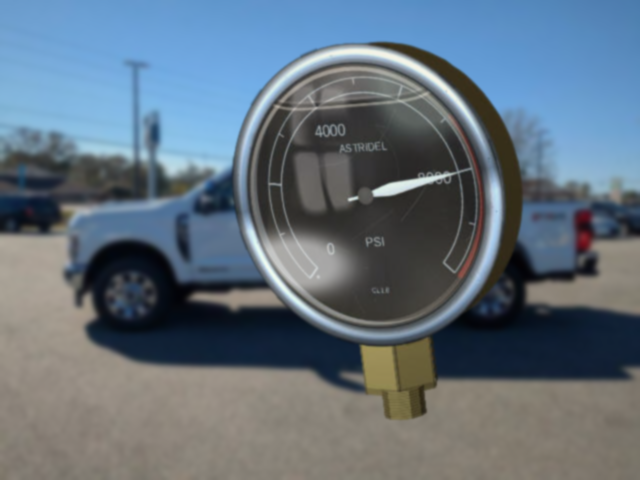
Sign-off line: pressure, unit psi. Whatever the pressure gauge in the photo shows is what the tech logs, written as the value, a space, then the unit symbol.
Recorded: 8000 psi
